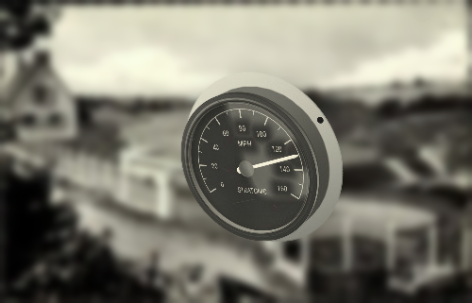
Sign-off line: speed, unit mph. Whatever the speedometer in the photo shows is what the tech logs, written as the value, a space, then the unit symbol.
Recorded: 130 mph
